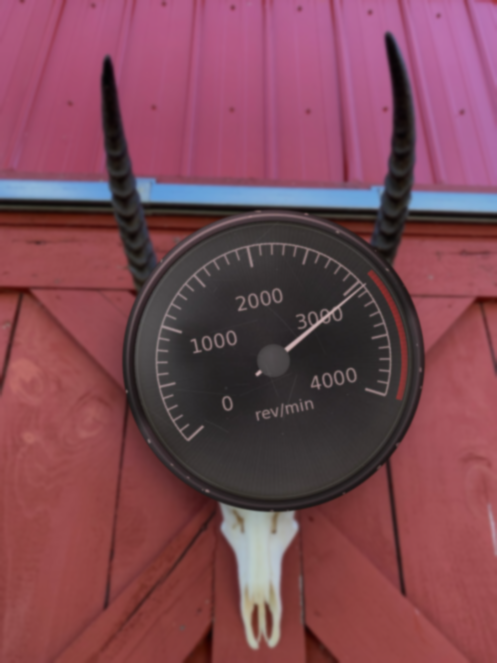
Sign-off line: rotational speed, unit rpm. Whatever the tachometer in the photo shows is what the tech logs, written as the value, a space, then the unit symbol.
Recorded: 3050 rpm
